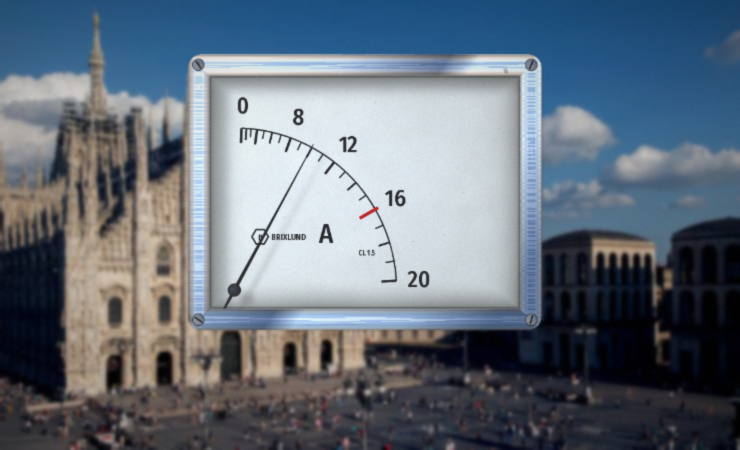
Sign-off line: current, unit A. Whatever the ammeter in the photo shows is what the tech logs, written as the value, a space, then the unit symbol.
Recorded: 10 A
